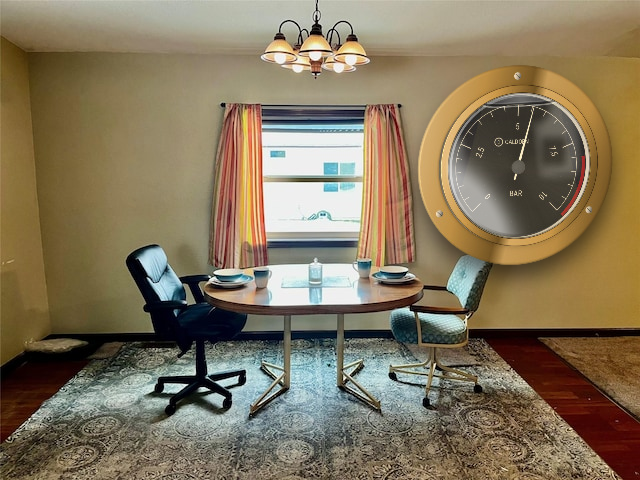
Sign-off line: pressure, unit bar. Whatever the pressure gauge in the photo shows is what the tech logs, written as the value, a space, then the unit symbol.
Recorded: 5.5 bar
